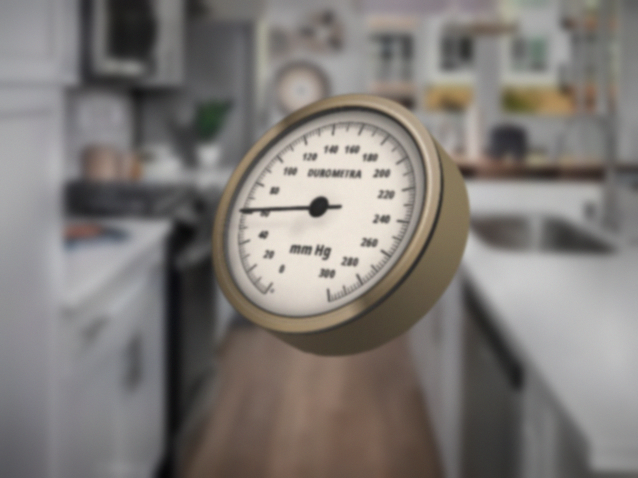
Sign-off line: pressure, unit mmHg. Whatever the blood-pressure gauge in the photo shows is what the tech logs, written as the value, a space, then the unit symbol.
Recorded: 60 mmHg
